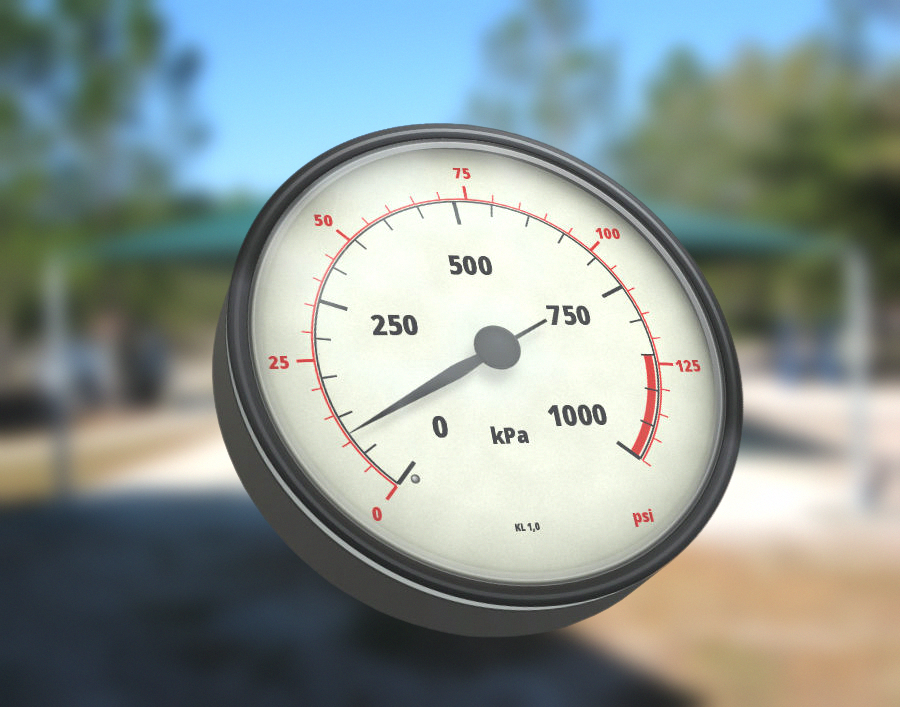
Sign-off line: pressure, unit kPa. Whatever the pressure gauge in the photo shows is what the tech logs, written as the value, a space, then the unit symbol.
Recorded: 75 kPa
